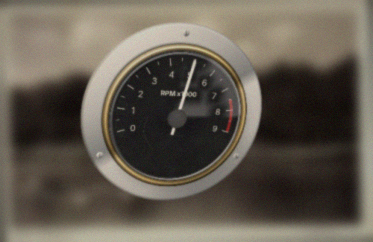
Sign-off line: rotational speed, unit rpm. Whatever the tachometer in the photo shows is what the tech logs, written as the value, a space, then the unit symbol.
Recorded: 5000 rpm
